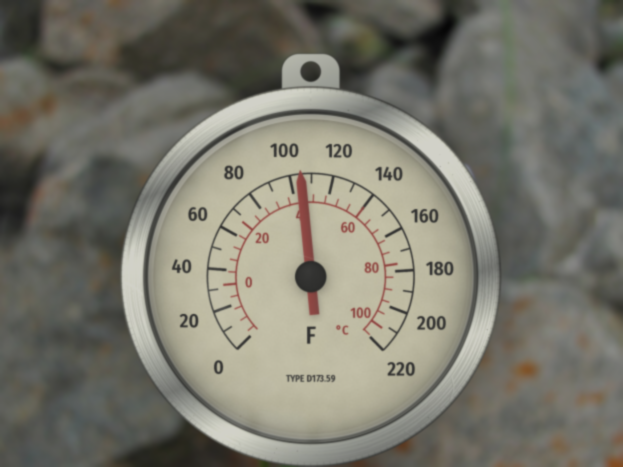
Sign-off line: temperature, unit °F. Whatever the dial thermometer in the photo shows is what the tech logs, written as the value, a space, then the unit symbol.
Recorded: 105 °F
